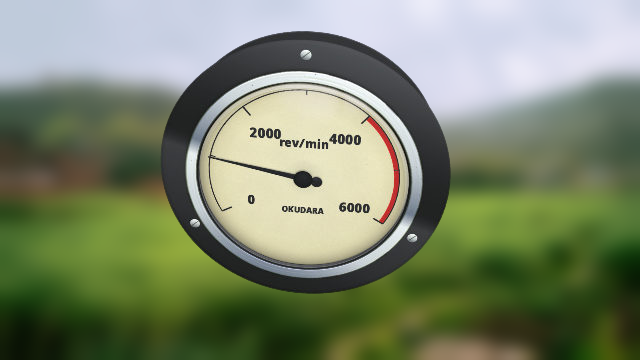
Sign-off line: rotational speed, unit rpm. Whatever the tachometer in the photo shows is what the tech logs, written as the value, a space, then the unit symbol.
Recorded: 1000 rpm
